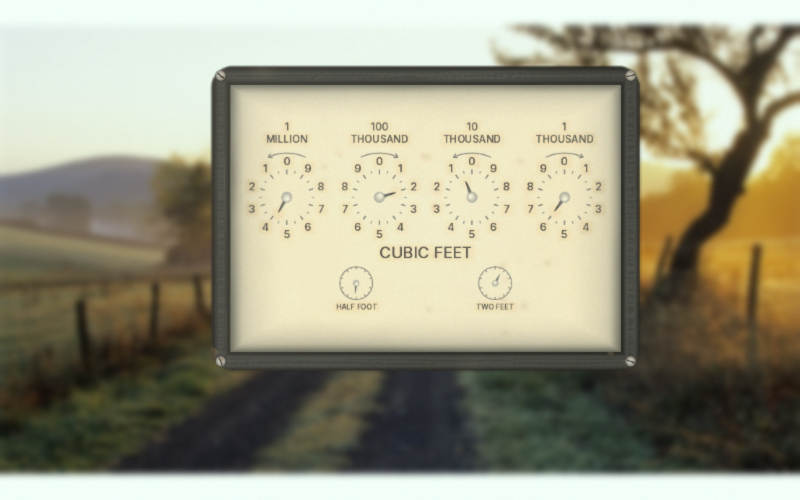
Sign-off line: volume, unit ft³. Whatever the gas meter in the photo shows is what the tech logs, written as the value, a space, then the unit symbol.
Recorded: 420600 ft³
